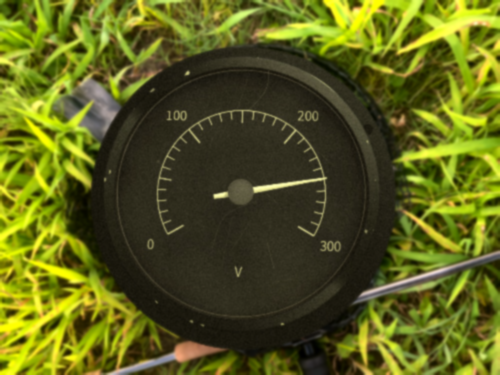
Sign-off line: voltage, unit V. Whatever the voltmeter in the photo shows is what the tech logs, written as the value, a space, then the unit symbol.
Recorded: 250 V
